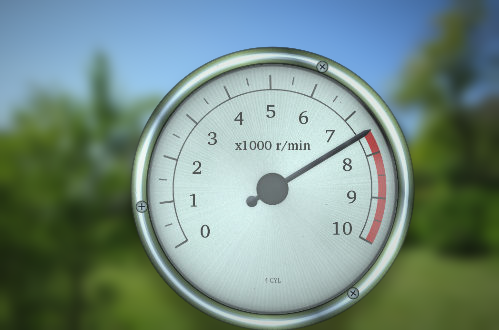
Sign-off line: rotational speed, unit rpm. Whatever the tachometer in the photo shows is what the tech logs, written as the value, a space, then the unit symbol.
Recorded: 7500 rpm
